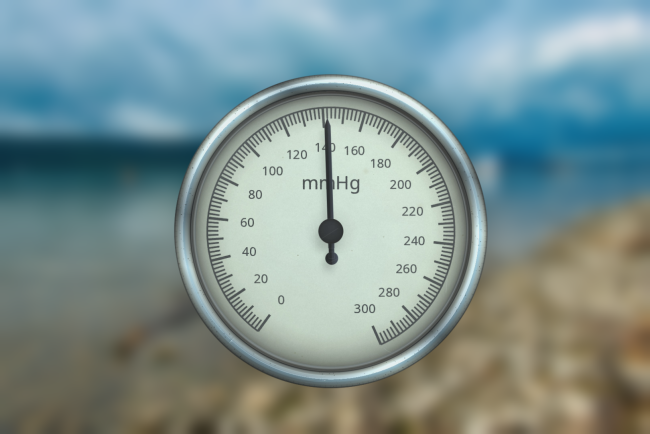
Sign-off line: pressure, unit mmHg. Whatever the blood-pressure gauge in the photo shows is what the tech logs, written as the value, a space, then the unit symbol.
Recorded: 142 mmHg
